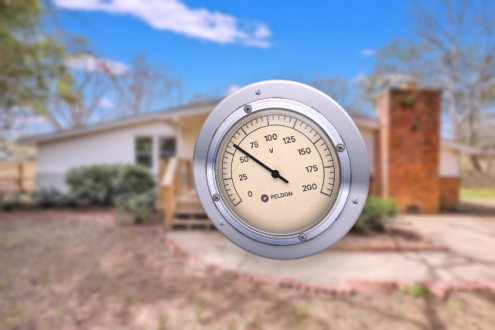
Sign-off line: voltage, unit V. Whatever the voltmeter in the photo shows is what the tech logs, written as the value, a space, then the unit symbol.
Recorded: 60 V
